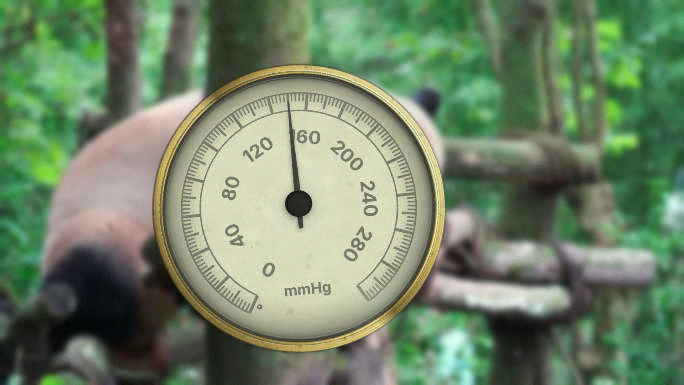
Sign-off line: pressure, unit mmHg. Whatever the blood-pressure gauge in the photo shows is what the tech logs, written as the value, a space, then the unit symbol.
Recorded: 150 mmHg
